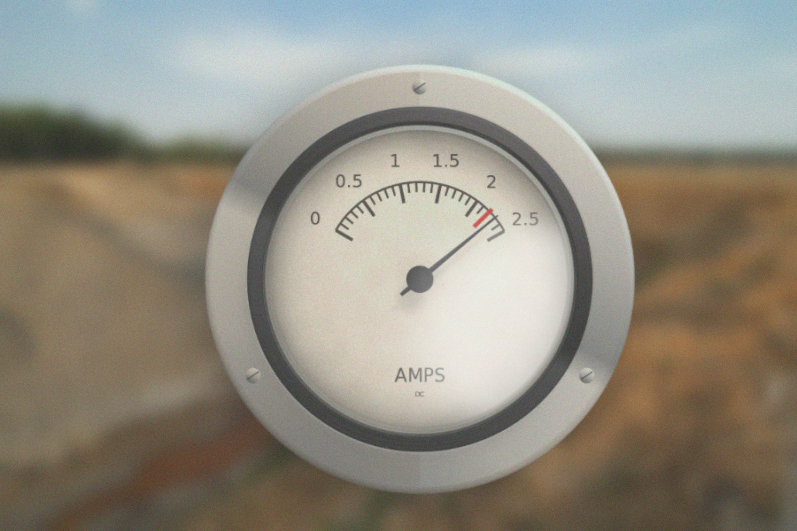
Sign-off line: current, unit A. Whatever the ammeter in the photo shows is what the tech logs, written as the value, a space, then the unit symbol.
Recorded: 2.3 A
